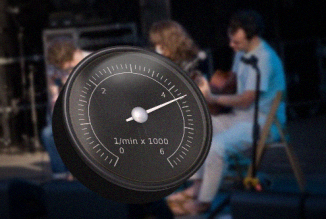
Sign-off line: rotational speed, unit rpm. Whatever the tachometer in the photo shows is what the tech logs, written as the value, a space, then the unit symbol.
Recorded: 4300 rpm
